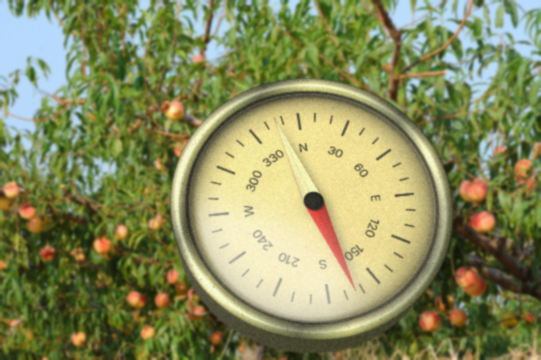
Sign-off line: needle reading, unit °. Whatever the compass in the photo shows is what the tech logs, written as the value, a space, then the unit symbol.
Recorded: 165 °
